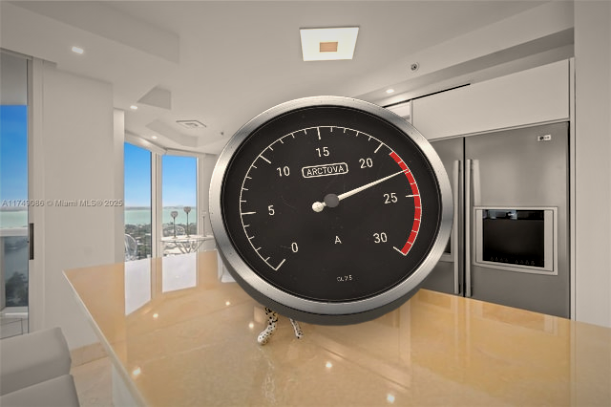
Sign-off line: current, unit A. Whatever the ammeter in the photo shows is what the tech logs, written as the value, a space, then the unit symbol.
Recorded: 23 A
